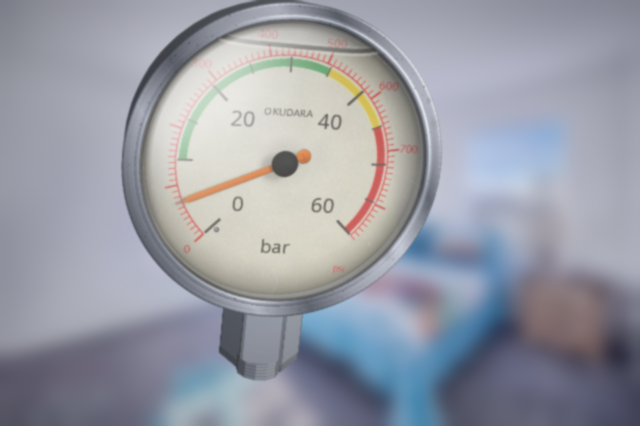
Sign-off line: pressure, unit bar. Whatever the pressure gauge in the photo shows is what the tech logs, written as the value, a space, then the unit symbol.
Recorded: 5 bar
